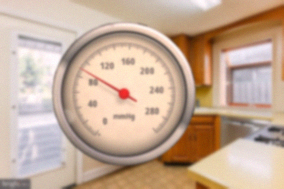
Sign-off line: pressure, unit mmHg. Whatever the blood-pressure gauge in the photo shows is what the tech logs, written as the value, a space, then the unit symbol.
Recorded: 90 mmHg
